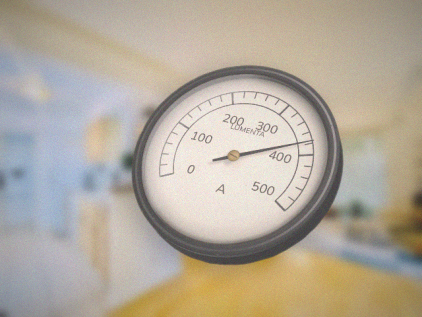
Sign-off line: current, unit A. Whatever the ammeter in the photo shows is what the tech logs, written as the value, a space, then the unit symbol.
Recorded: 380 A
